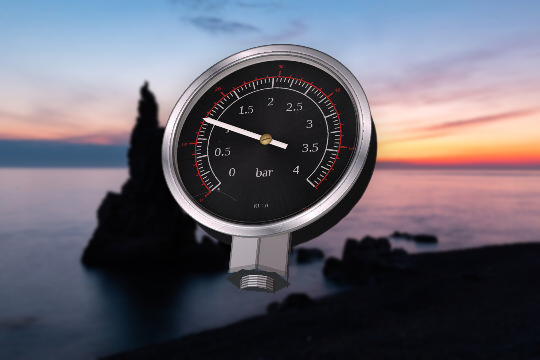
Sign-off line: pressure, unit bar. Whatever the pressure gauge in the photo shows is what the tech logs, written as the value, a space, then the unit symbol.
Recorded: 1 bar
